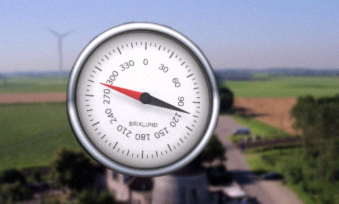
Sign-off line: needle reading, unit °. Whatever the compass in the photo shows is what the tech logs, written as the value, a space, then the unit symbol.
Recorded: 285 °
